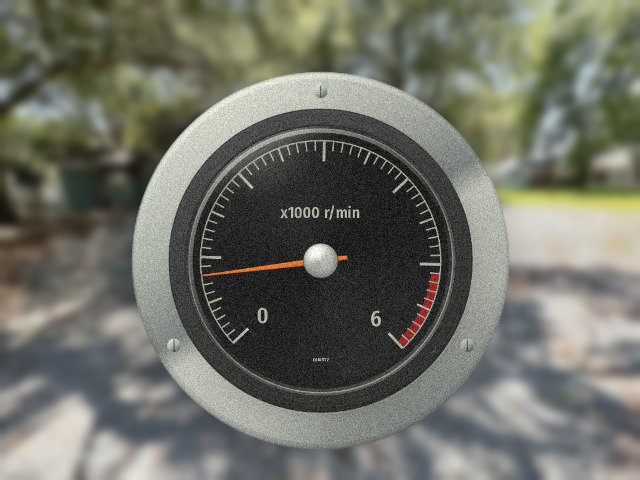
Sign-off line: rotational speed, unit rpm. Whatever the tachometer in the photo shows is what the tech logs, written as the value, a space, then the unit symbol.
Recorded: 800 rpm
